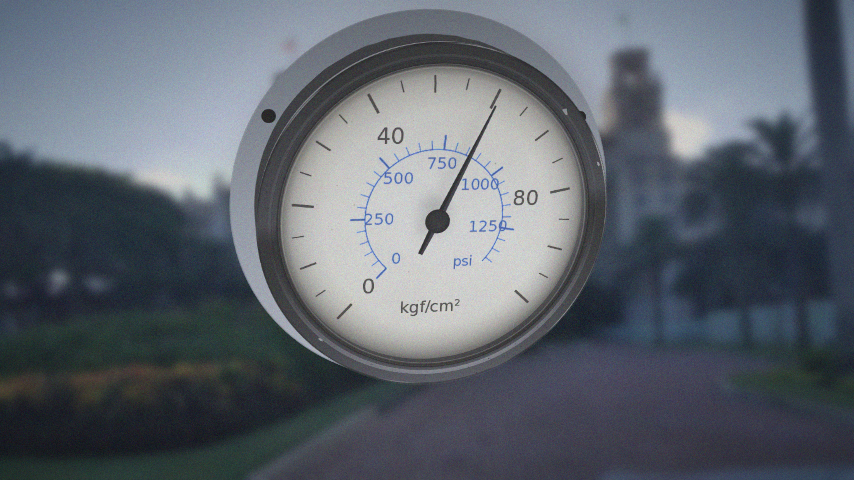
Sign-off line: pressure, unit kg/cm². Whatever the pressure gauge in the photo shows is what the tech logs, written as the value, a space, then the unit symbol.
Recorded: 60 kg/cm²
